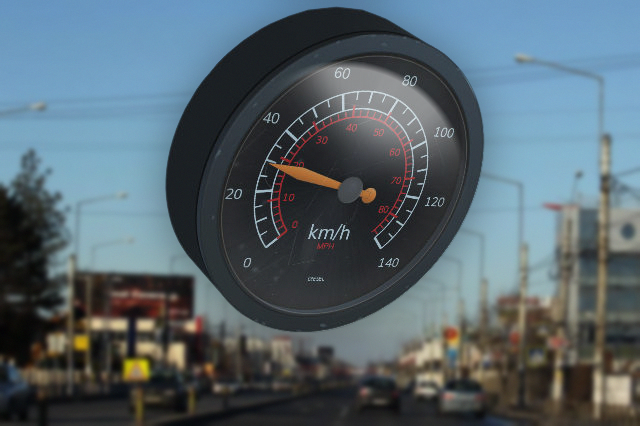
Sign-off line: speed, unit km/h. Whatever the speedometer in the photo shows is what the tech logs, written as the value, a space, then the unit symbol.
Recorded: 30 km/h
